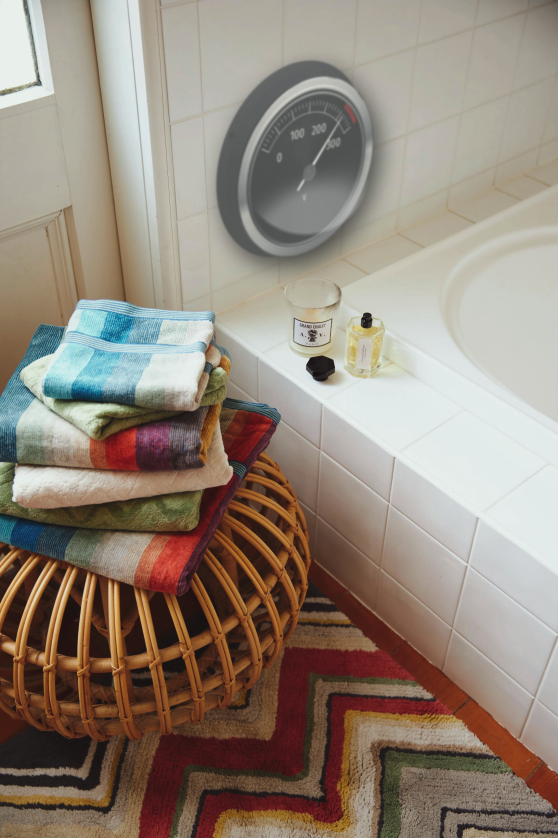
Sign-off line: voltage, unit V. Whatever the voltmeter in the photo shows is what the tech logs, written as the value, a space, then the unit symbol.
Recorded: 250 V
